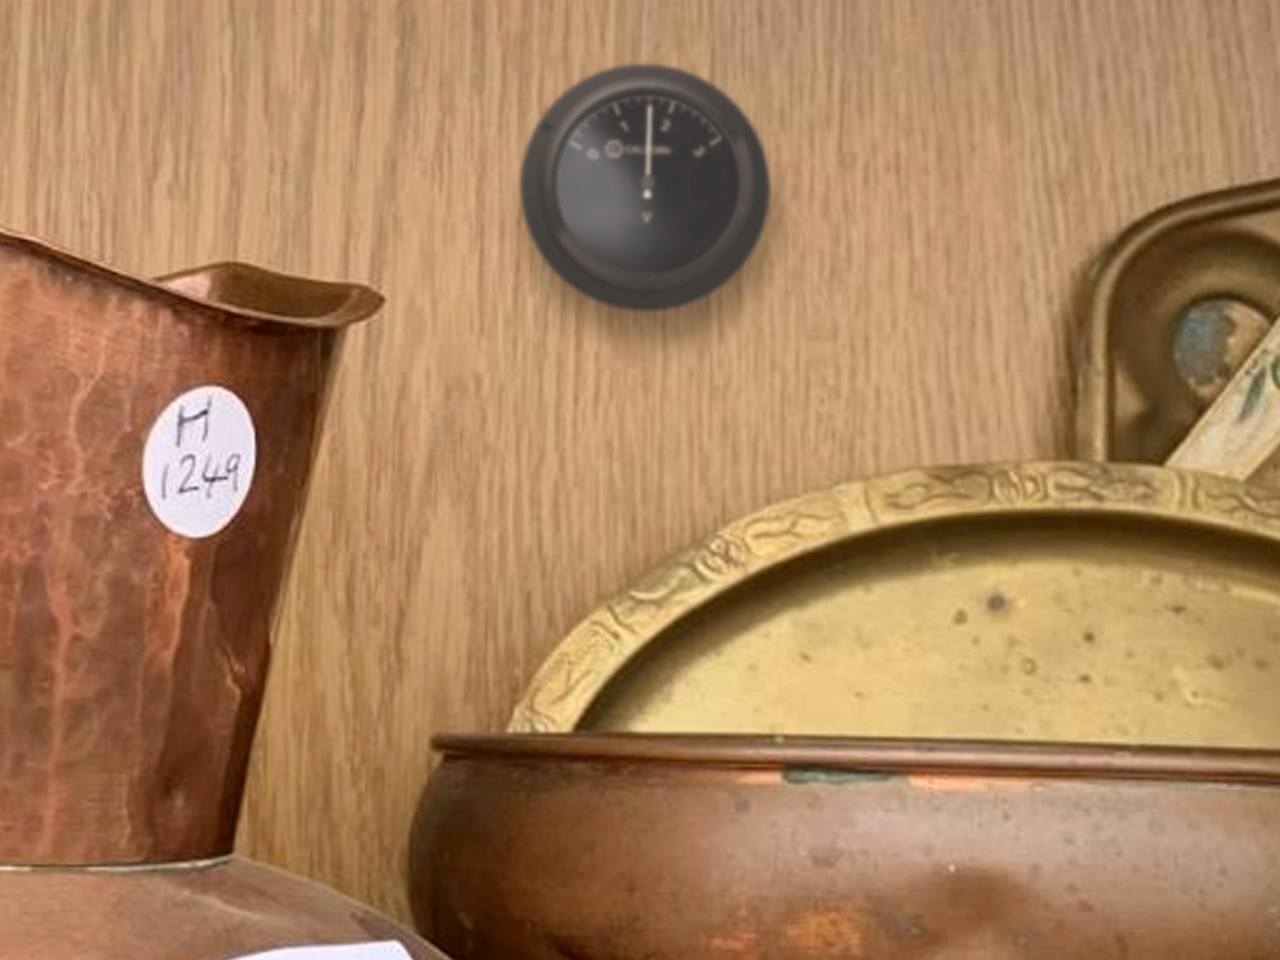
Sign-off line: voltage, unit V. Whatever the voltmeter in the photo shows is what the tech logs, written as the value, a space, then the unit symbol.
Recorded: 1.6 V
